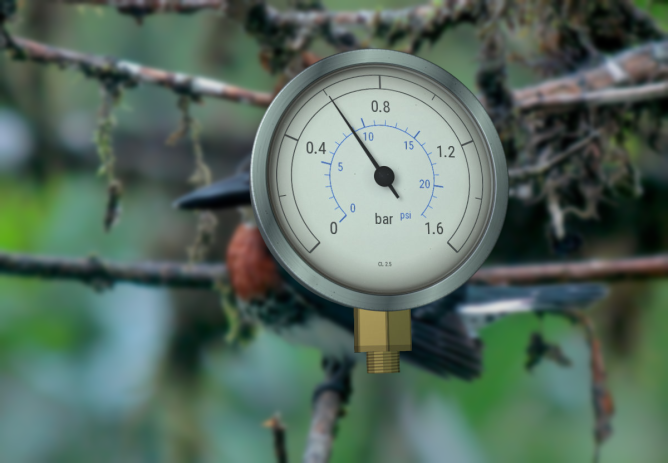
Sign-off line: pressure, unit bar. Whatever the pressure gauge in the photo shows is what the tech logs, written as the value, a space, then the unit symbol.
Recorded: 0.6 bar
